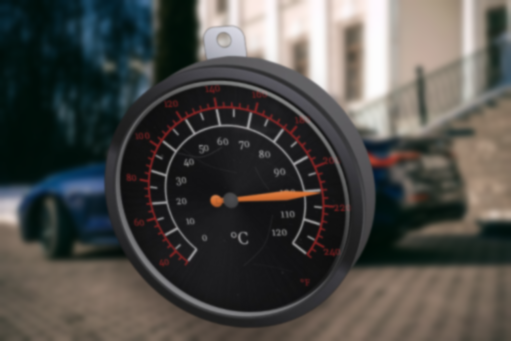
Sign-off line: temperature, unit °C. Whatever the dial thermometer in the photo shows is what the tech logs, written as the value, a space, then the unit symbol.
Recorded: 100 °C
